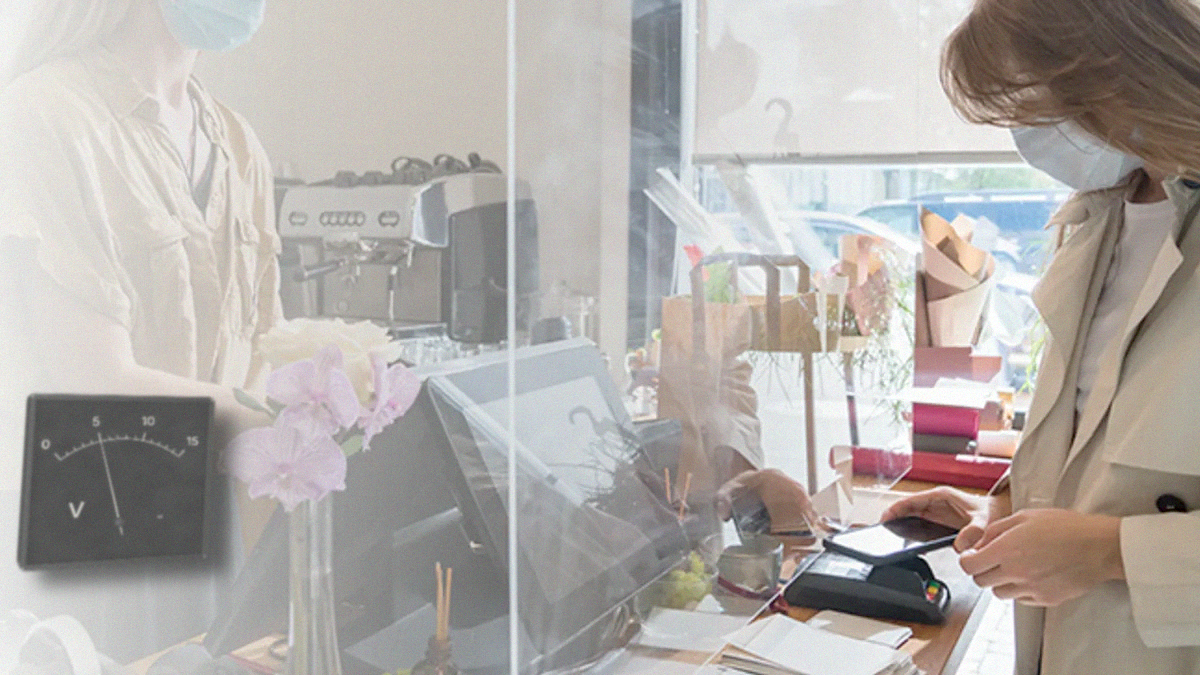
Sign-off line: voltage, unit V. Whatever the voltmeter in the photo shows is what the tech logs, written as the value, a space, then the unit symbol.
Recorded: 5 V
